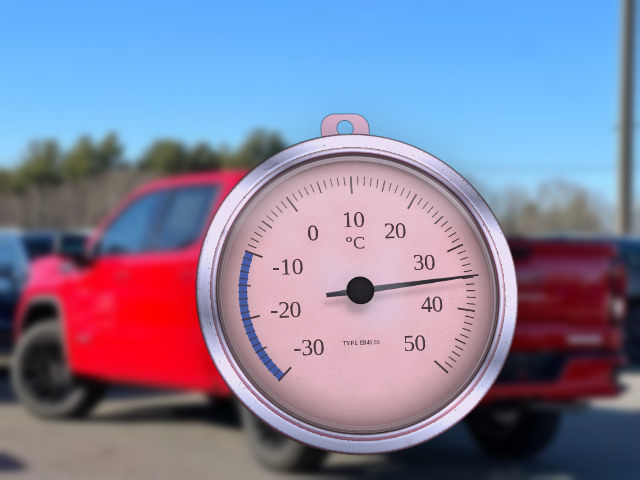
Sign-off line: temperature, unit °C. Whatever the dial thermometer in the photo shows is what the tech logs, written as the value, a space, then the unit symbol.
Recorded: 35 °C
